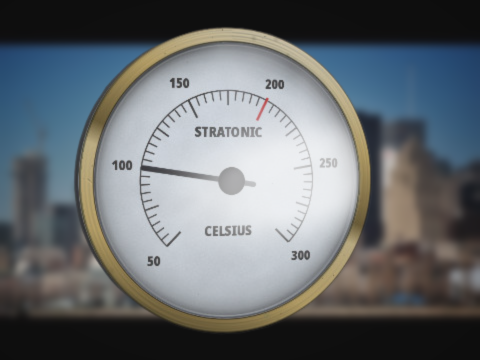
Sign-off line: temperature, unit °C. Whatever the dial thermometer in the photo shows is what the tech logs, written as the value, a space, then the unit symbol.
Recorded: 100 °C
